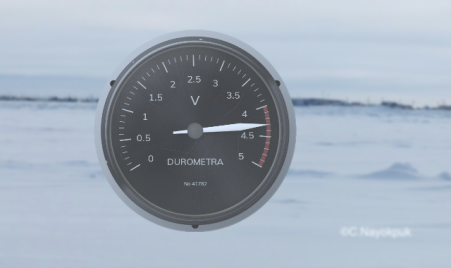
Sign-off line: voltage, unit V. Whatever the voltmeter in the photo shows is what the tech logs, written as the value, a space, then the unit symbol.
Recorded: 4.3 V
